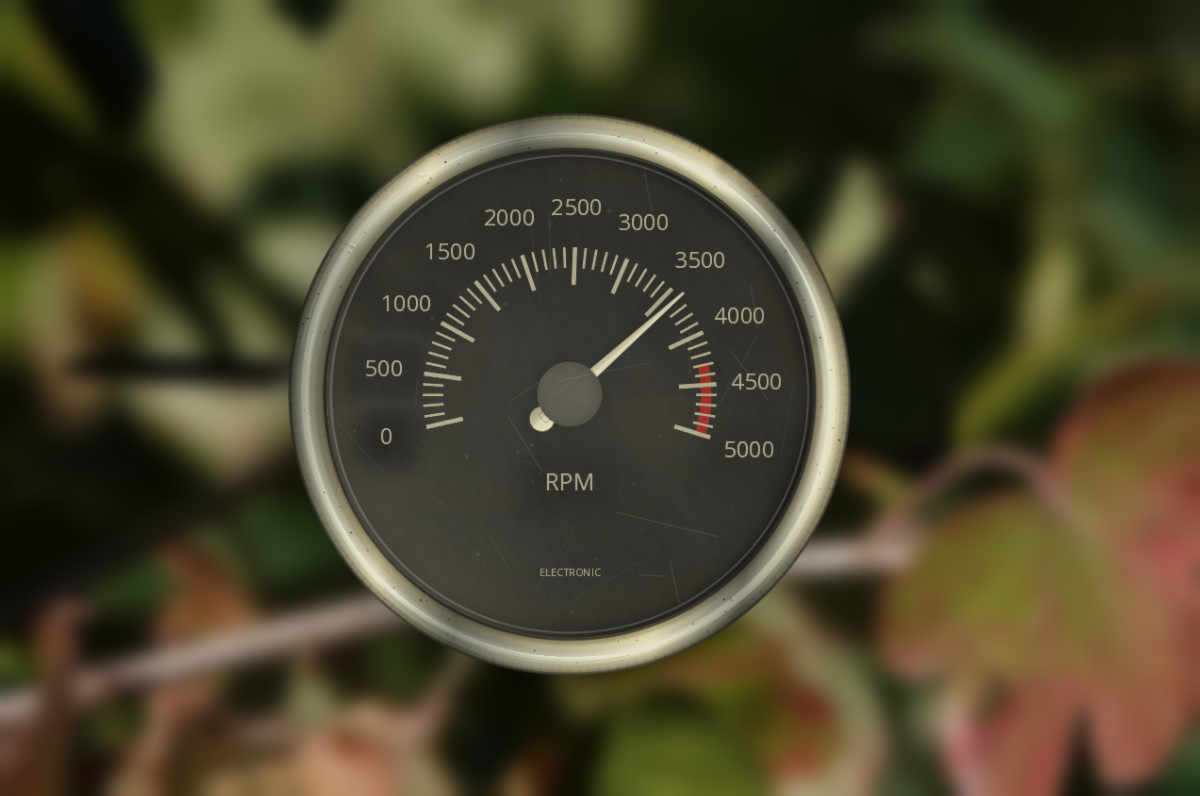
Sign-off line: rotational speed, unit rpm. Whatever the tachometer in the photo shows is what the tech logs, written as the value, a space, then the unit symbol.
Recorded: 3600 rpm
